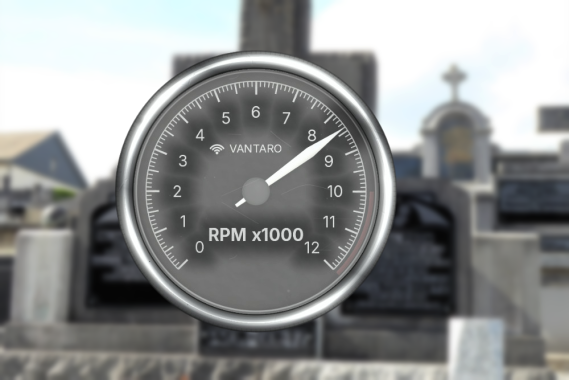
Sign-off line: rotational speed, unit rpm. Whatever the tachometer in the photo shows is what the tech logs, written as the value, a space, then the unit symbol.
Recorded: 8400 rpm
